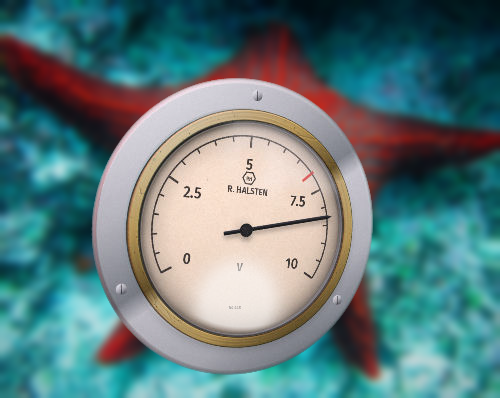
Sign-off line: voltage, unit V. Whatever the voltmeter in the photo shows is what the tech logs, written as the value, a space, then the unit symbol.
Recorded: 8.25 V
